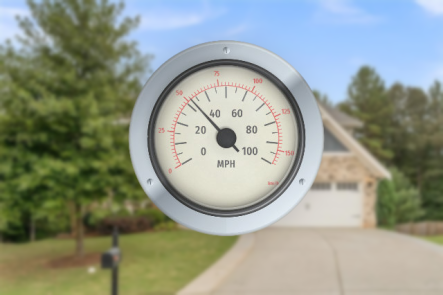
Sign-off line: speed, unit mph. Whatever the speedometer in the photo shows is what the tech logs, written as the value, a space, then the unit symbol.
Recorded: 32.5 mph
